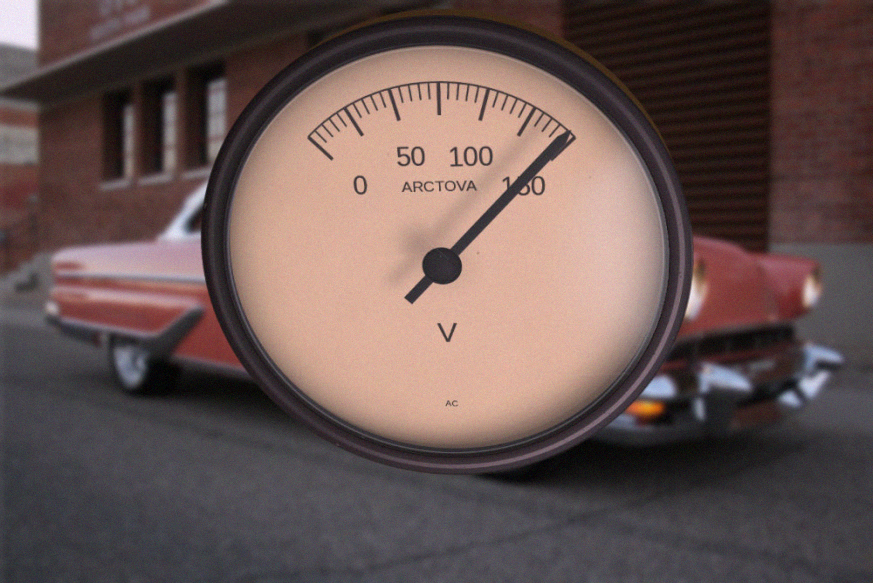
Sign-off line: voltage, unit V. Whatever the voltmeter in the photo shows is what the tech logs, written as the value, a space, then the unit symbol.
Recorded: 145 V
